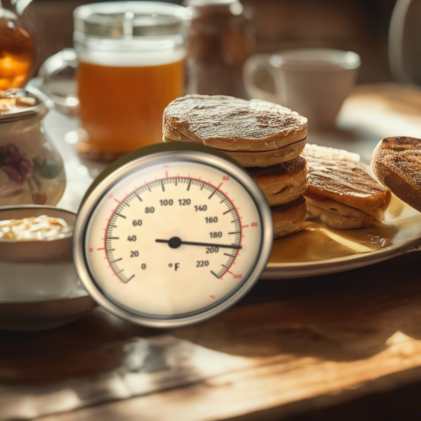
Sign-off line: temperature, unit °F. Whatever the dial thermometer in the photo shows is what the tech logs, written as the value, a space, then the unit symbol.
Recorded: 190 °F
